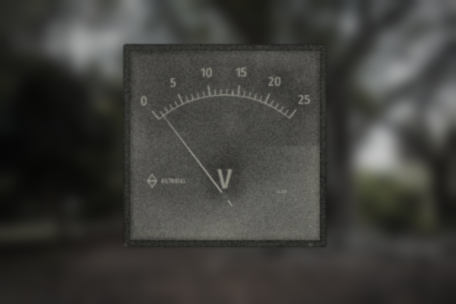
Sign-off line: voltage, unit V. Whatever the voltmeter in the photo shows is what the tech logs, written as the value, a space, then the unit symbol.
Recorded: 1 V
